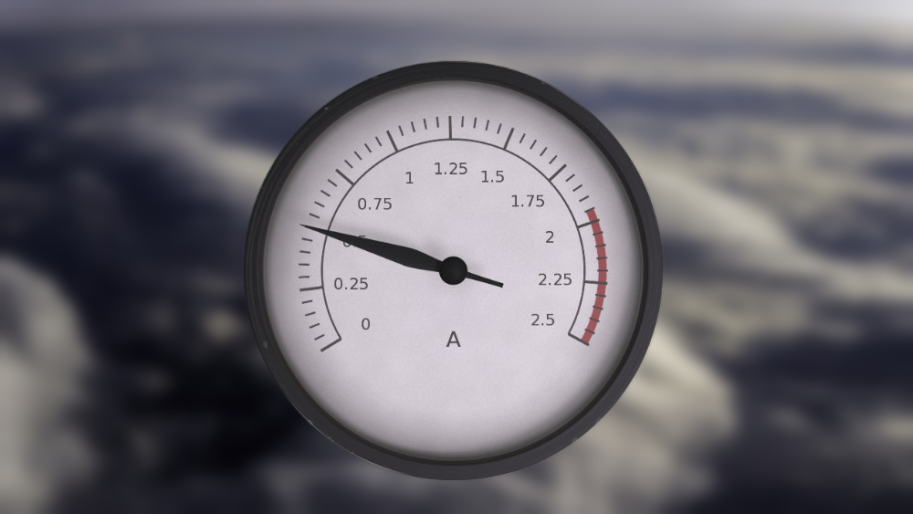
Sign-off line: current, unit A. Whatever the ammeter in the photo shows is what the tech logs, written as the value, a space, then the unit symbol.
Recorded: 0.5 A
